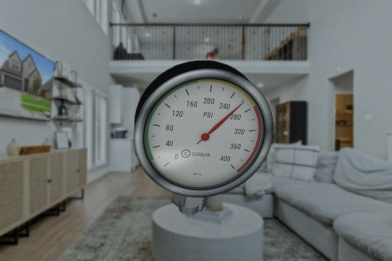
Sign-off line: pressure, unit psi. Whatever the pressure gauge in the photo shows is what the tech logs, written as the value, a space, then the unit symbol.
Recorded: 260 psi
